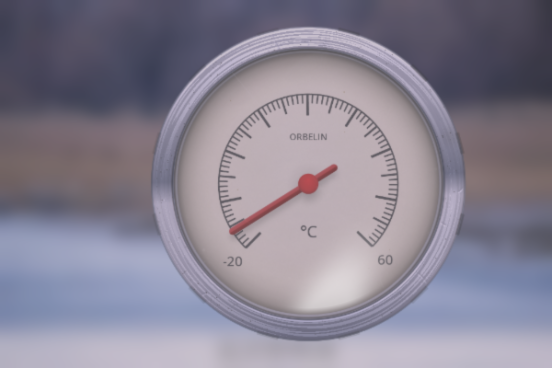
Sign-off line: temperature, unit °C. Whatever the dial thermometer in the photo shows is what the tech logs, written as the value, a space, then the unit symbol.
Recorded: -16 °C
